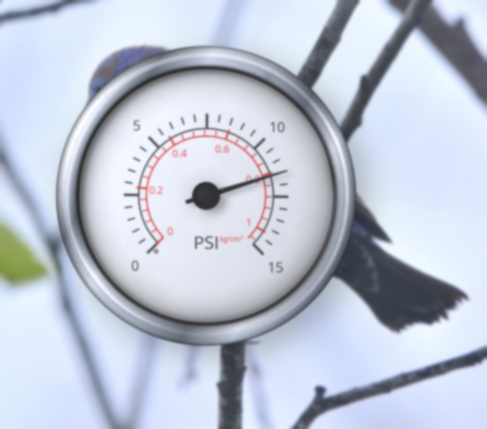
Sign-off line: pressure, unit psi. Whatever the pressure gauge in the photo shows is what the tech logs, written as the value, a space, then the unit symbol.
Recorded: 11.5 psi
